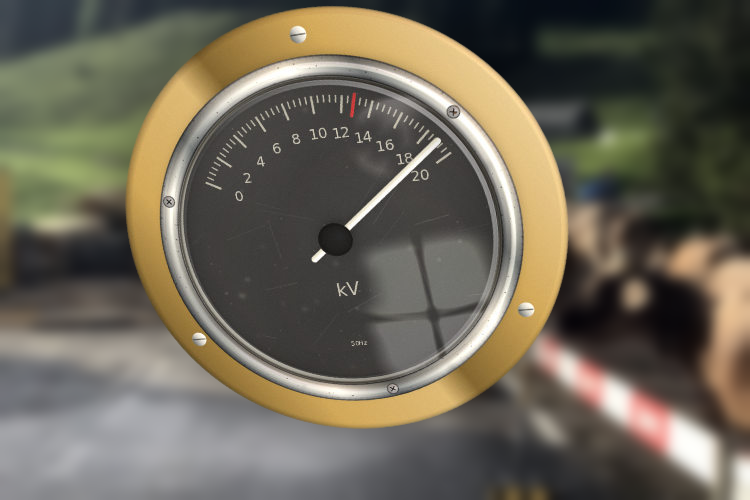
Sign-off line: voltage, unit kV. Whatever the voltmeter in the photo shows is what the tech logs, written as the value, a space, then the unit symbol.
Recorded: 18.8 kV
